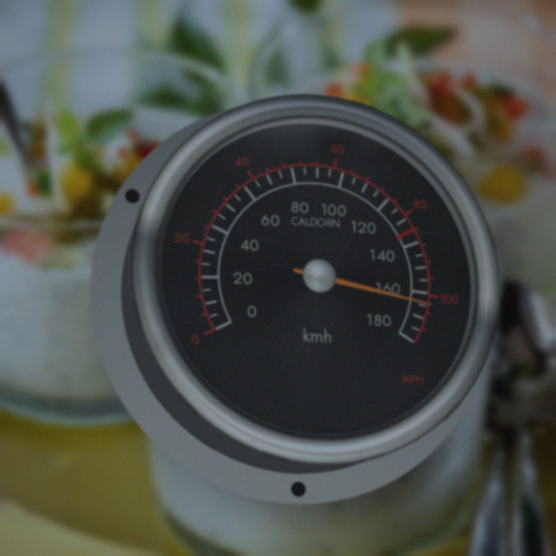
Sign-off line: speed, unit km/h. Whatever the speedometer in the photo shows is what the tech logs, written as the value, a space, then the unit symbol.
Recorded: 165 km/h
